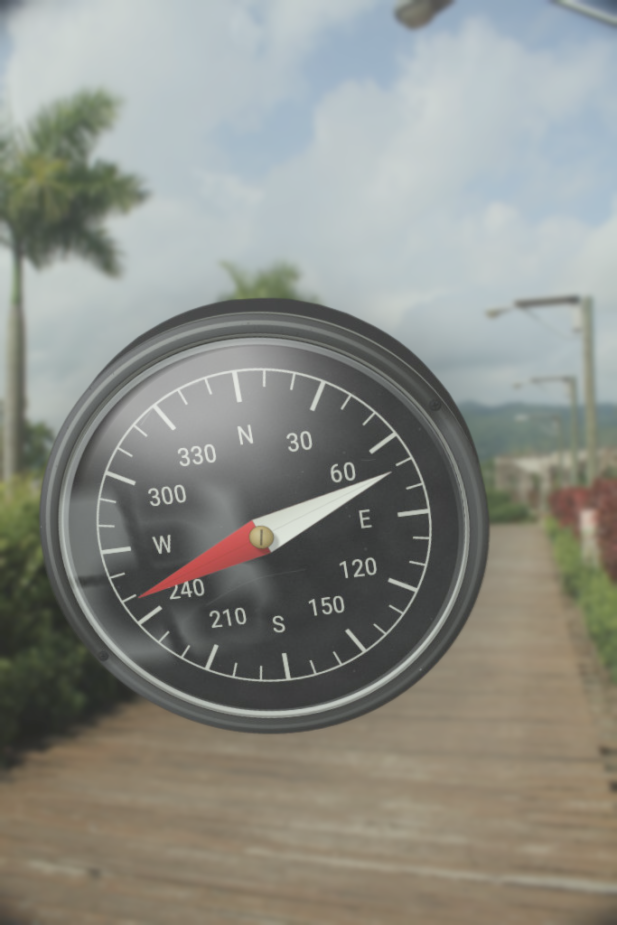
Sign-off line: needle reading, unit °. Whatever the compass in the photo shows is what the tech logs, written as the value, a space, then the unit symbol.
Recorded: 250 °
